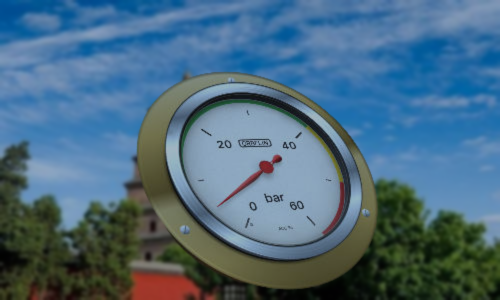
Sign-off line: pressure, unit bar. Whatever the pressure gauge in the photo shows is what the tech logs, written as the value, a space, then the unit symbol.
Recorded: 5 bar
